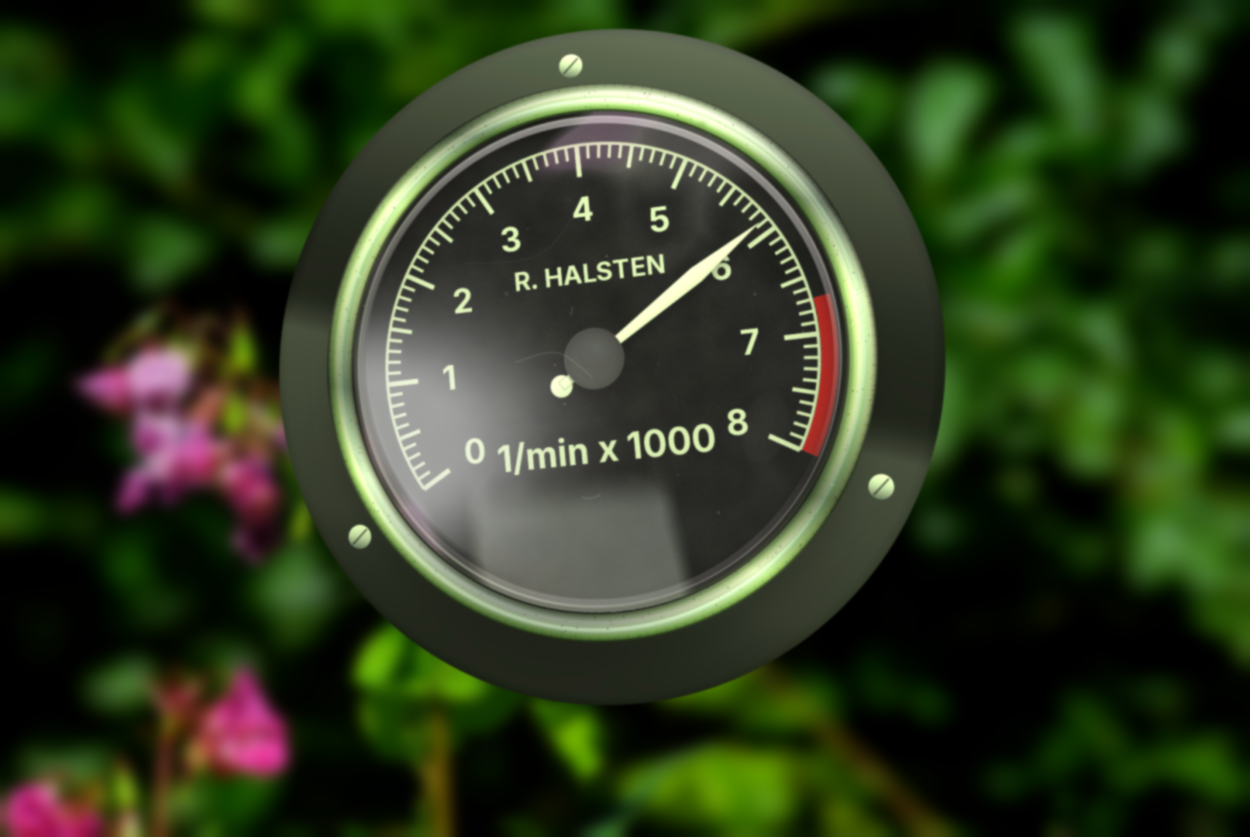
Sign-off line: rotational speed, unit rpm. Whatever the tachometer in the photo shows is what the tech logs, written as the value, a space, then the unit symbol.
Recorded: 5900 rpm
